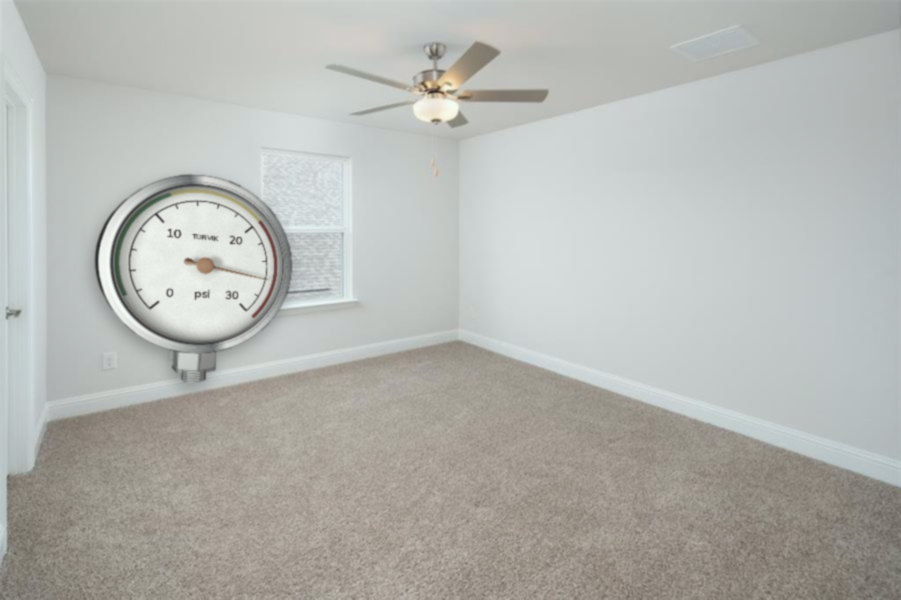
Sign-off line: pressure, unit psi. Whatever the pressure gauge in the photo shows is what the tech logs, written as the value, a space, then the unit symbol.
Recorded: 26 psi
